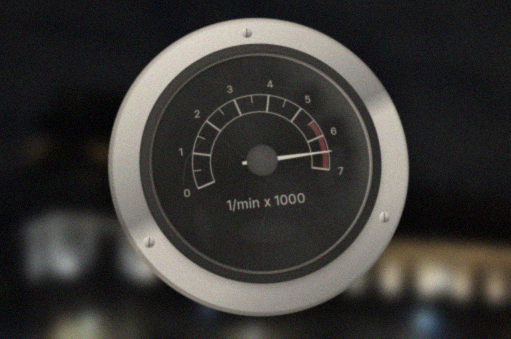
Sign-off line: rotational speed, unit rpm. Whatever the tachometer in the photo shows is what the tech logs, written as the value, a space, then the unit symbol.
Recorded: 6500 rpm
